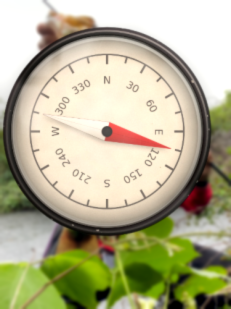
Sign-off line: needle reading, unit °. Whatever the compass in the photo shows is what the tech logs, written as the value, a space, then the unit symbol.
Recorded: 105 °
